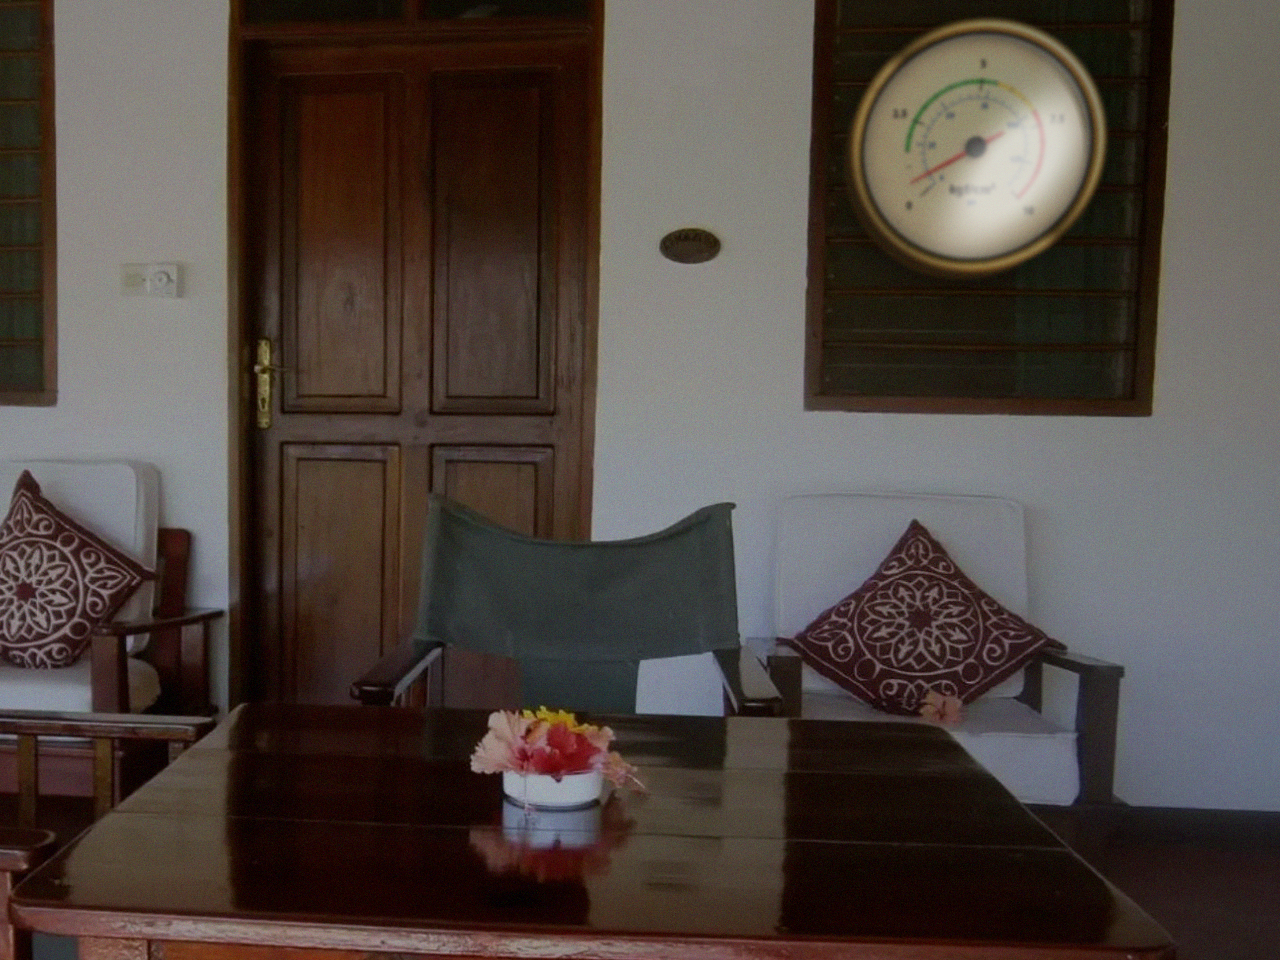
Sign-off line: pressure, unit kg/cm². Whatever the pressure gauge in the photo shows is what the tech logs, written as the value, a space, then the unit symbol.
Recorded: 0.5 kg/cm²
